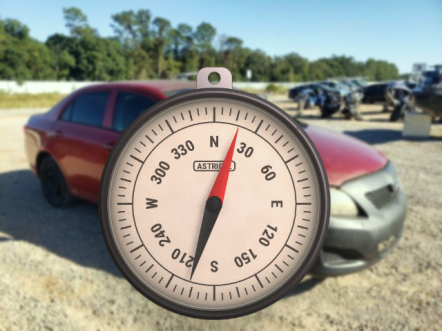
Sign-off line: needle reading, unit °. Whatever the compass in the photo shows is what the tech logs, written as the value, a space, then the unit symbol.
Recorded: 17.5 °
